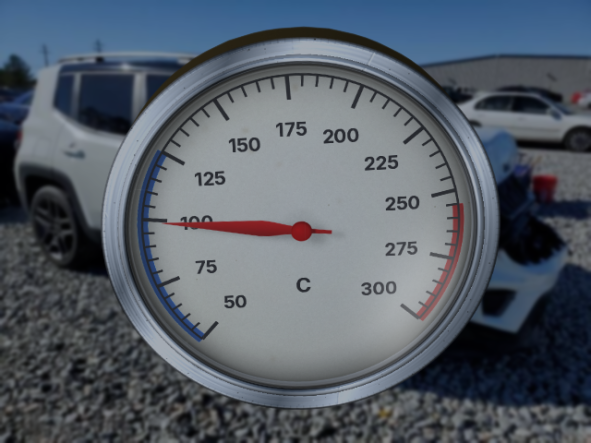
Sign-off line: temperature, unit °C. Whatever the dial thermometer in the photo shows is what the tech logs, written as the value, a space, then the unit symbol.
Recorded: 100 °C
